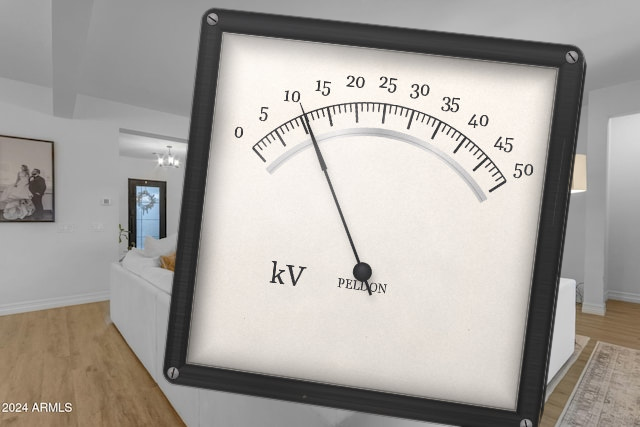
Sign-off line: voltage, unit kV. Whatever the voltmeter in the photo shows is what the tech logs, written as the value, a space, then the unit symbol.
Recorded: 11 kV
